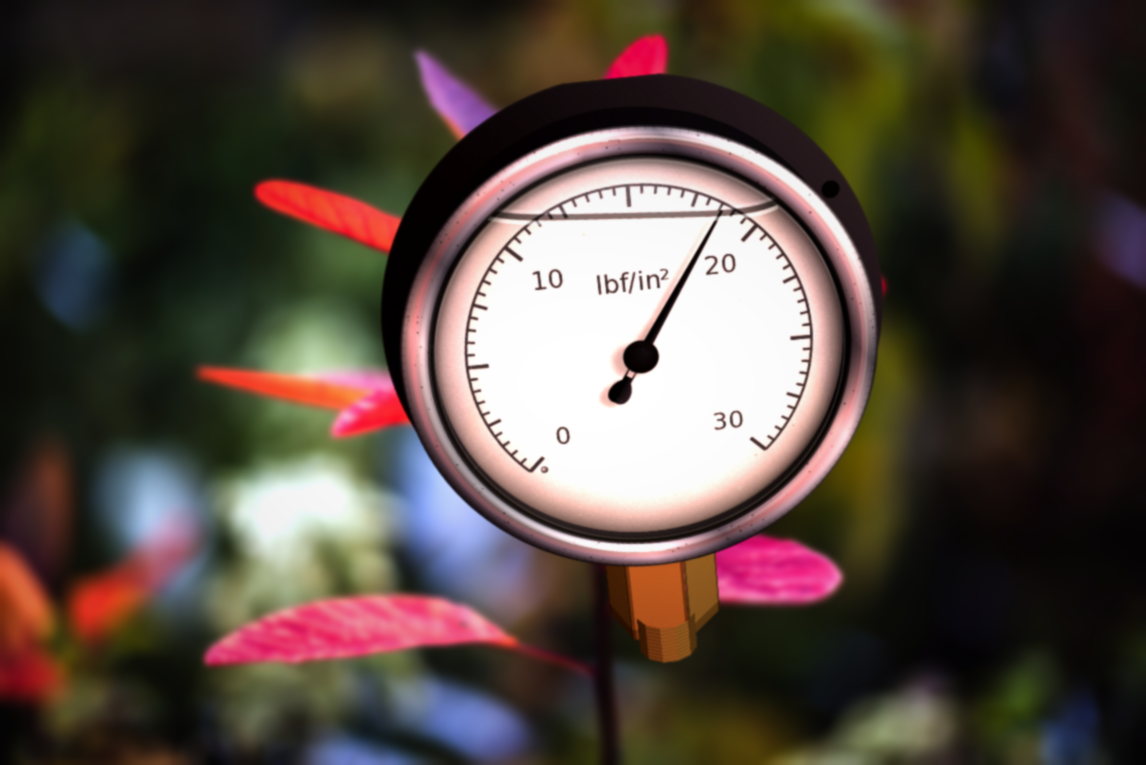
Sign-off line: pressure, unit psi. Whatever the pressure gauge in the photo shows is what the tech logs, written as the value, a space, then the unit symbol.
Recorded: 18.5 psi
